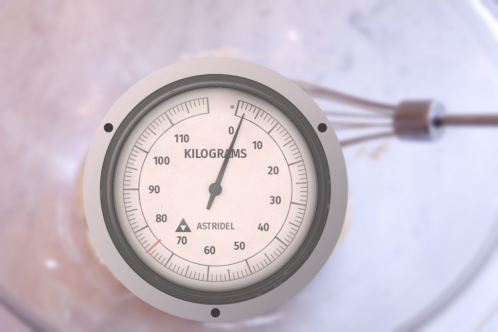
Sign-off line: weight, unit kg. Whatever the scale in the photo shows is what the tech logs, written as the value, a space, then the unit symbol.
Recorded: 2 kg
